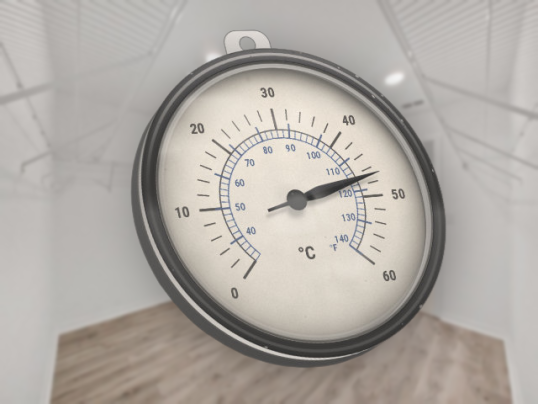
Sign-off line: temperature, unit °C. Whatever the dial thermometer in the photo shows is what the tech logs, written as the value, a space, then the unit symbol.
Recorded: 47 °C
